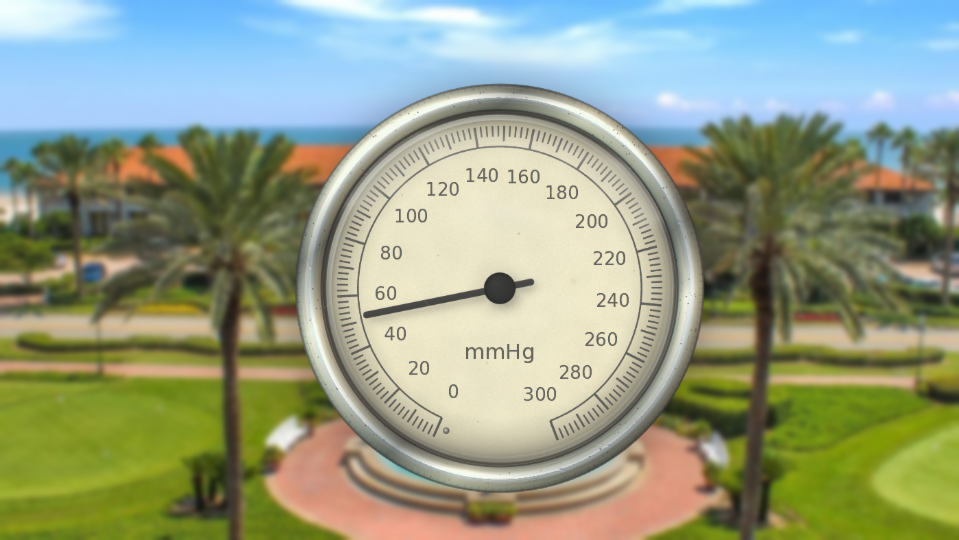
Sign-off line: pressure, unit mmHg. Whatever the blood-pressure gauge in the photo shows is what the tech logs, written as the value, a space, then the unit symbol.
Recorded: 52 mmHg
